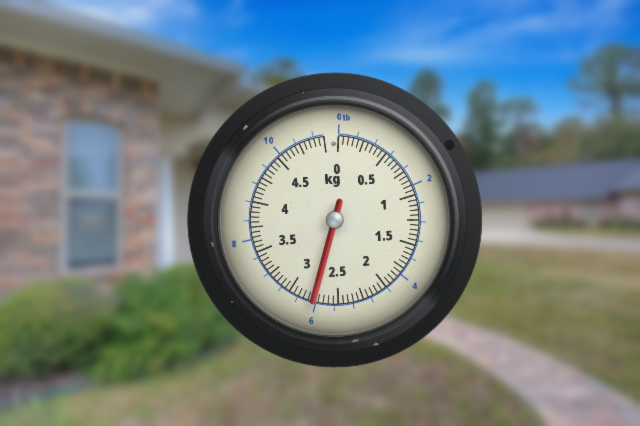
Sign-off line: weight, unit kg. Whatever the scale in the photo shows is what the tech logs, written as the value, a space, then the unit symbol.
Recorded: 2.75 kg
